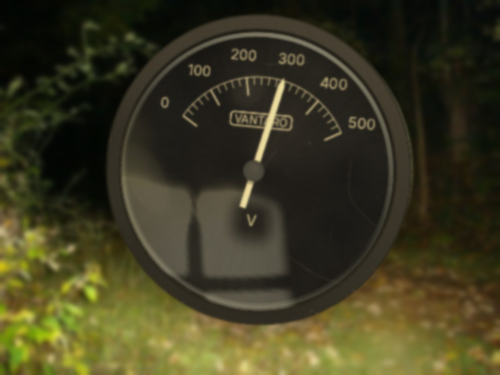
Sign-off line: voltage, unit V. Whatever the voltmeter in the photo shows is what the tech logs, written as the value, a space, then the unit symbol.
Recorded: 300 V
